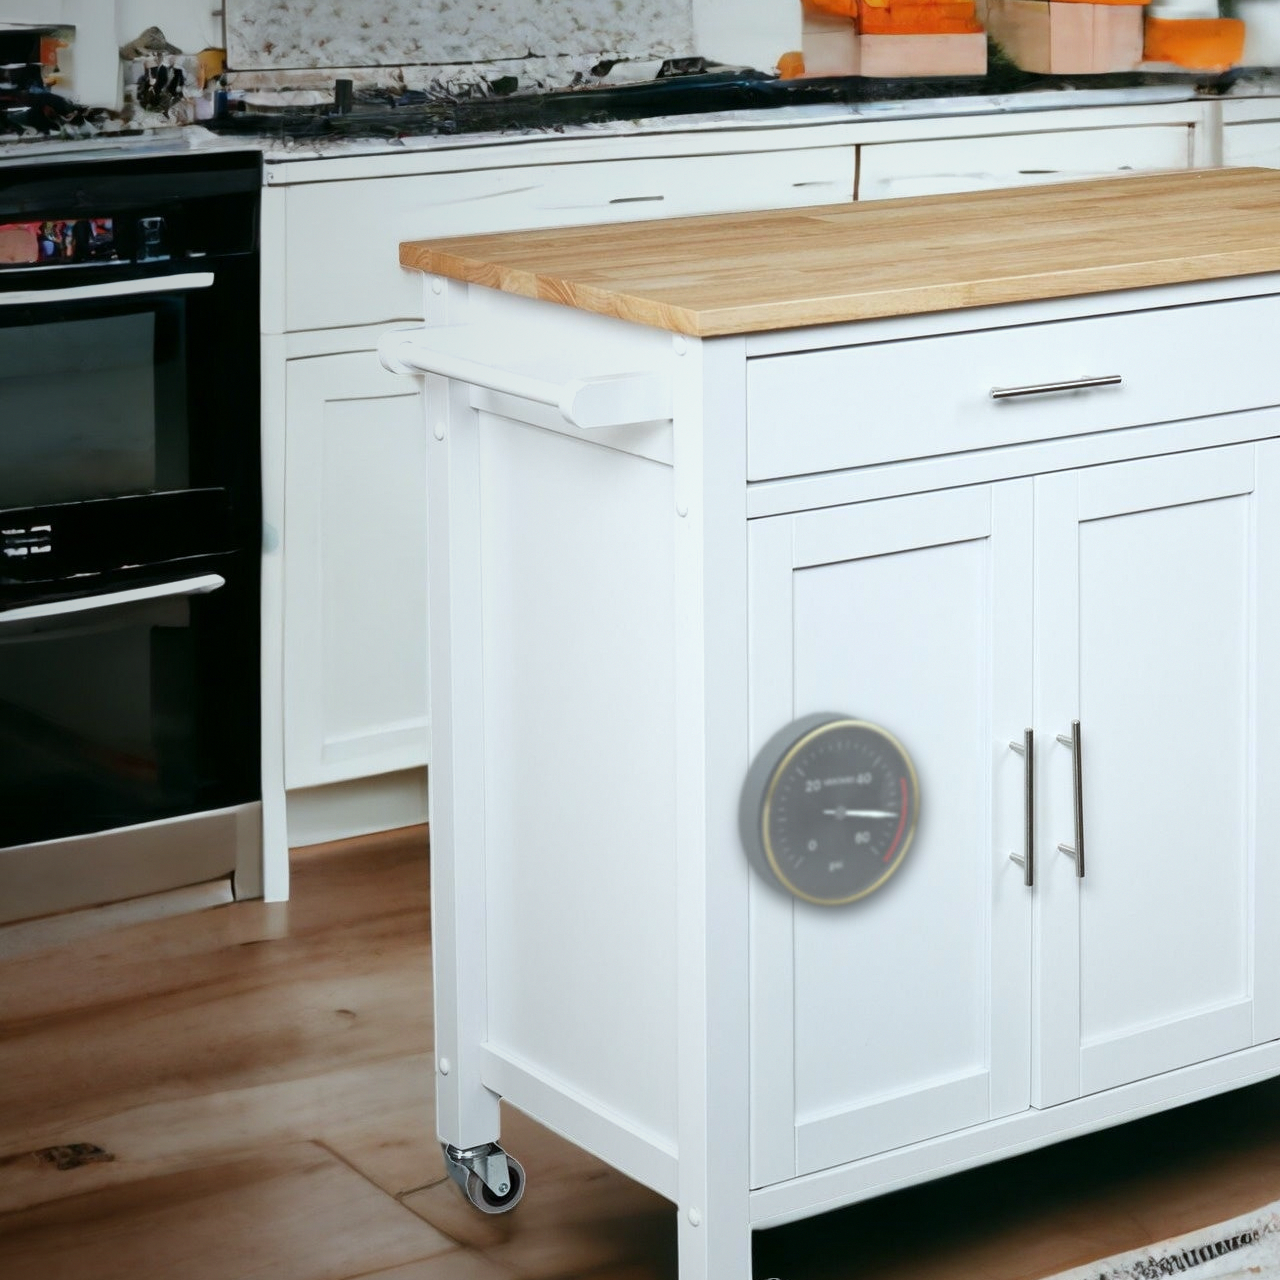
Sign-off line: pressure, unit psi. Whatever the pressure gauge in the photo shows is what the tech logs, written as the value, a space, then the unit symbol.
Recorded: 52 psi
